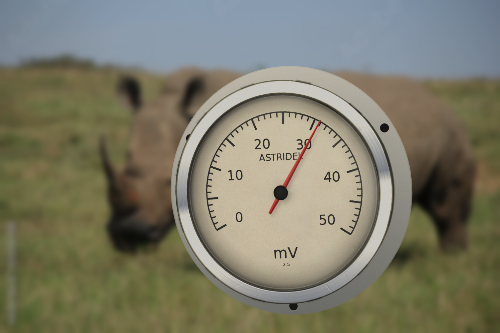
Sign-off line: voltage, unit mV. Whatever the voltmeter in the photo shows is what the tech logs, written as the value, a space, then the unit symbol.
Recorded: 31 mV
